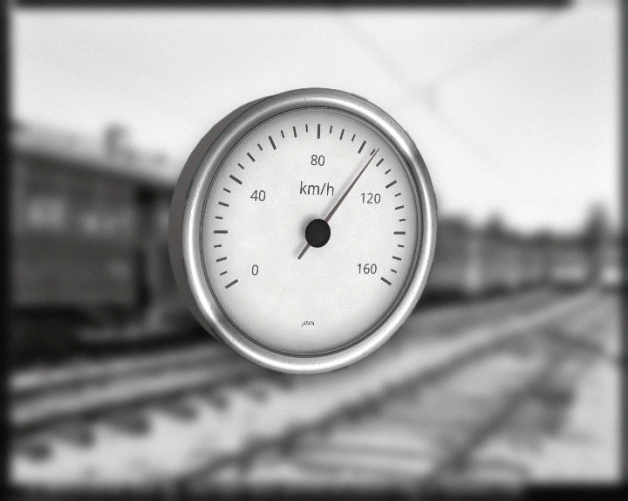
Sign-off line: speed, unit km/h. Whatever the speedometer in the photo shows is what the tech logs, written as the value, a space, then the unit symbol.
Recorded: 105 km/h
